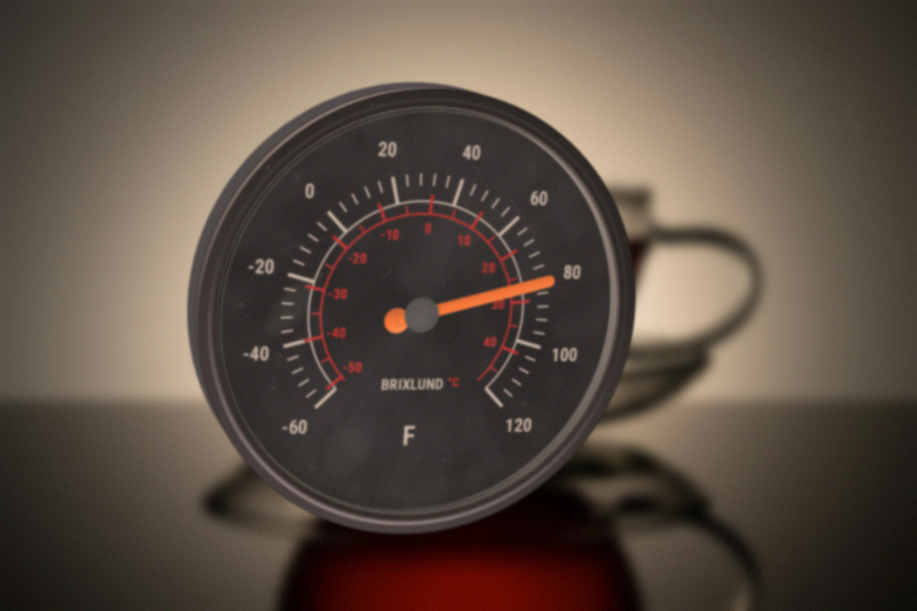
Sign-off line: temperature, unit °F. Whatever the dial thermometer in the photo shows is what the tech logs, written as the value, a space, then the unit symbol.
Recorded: 80 °F
